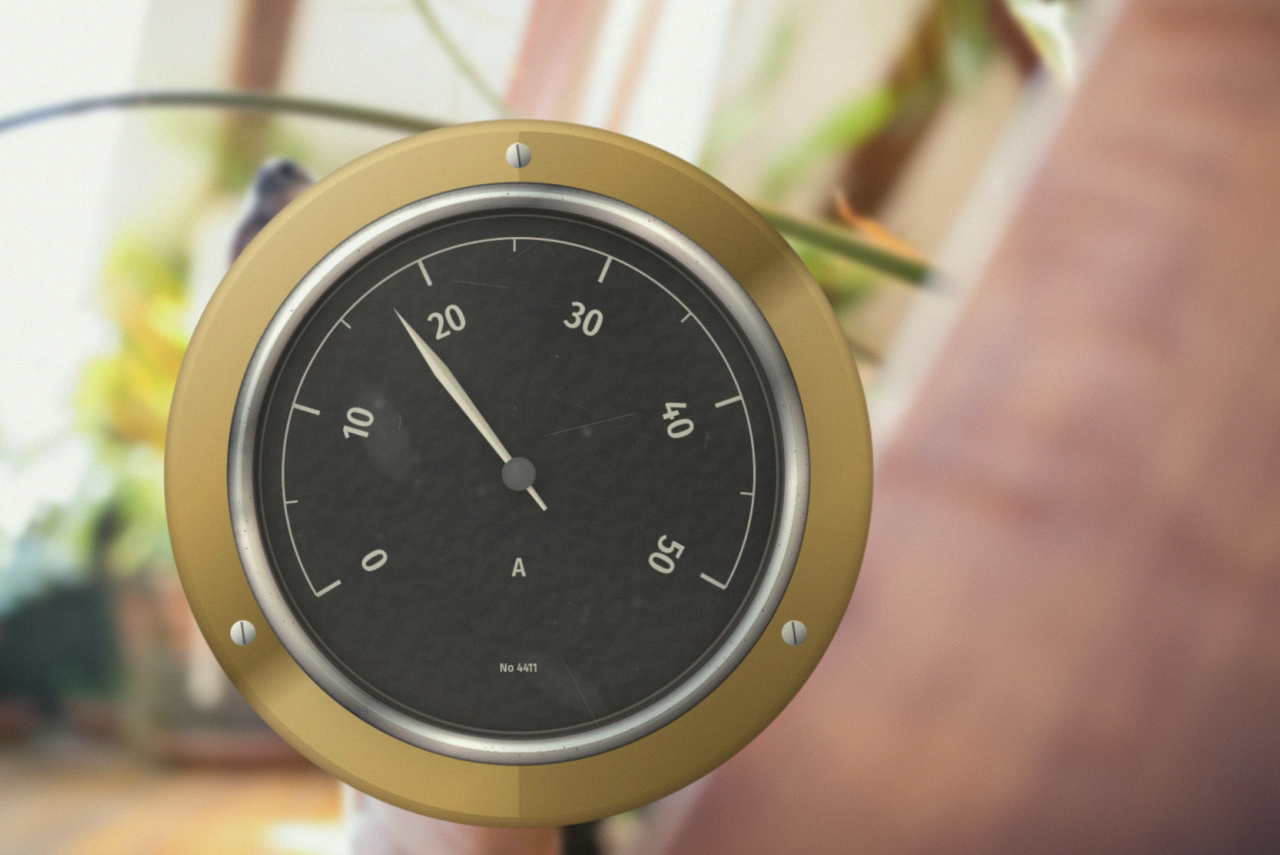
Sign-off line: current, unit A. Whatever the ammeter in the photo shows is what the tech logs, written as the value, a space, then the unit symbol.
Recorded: 17.5 A
